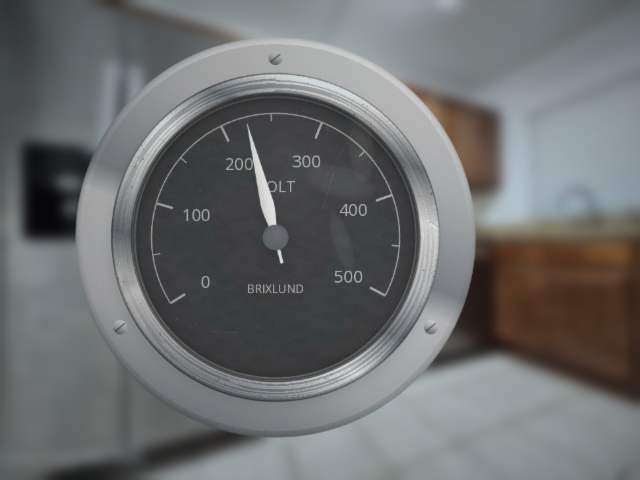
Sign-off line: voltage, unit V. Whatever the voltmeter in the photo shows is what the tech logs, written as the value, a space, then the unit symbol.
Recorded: 225 V
